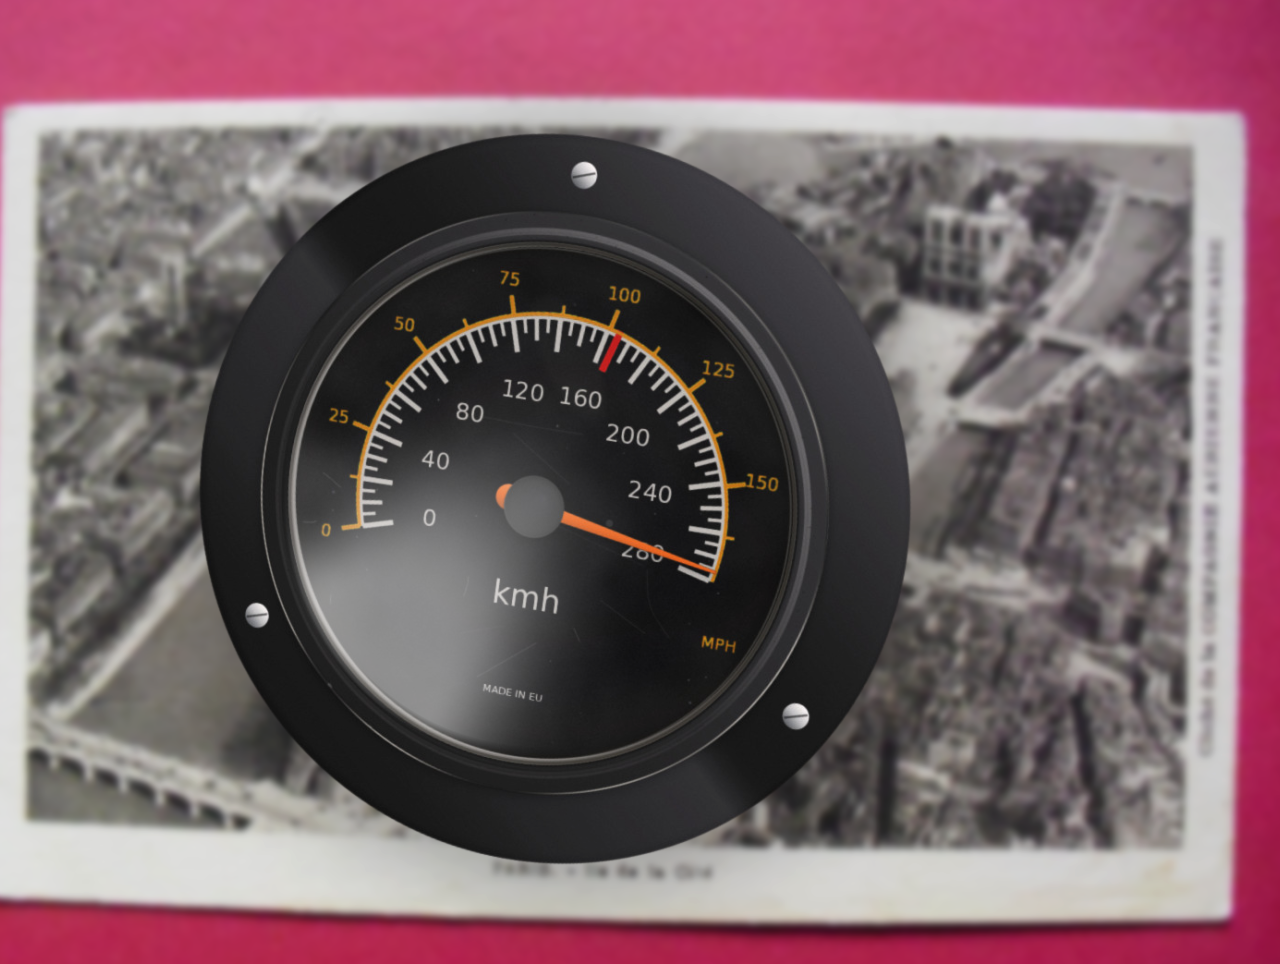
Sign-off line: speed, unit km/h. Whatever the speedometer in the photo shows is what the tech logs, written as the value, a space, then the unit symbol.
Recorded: 275 km/h
